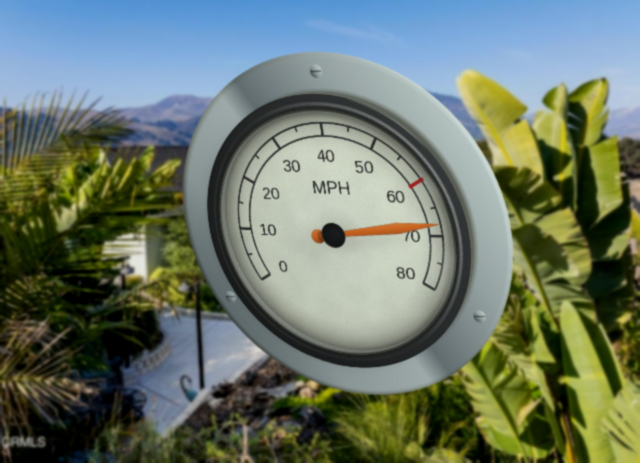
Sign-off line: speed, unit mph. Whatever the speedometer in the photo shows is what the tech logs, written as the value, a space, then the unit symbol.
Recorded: 67.5 mph
